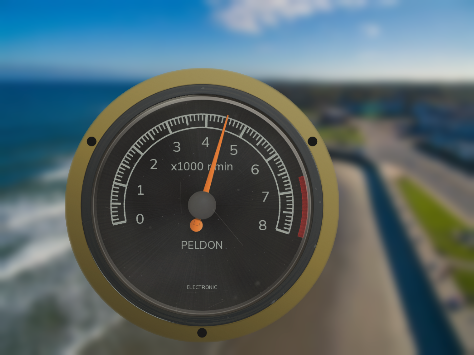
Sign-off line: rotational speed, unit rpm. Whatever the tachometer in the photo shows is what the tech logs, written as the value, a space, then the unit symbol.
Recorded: 4500 rpm
